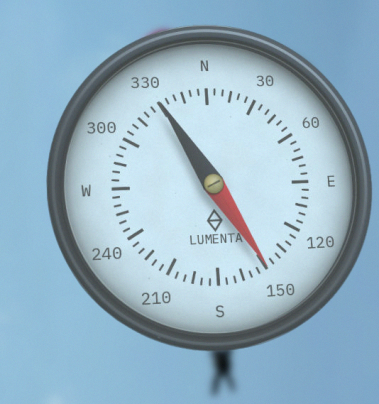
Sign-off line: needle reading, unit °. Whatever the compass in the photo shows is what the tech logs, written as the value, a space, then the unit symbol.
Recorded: 150 °
